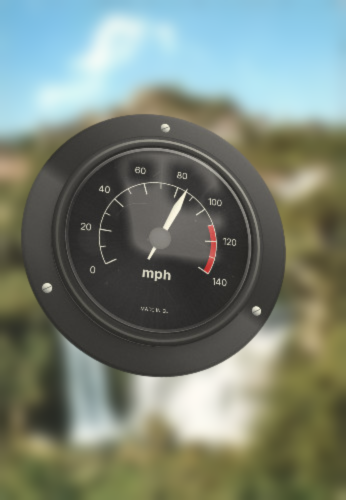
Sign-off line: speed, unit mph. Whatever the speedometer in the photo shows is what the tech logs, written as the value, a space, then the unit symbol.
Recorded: 85 mph
